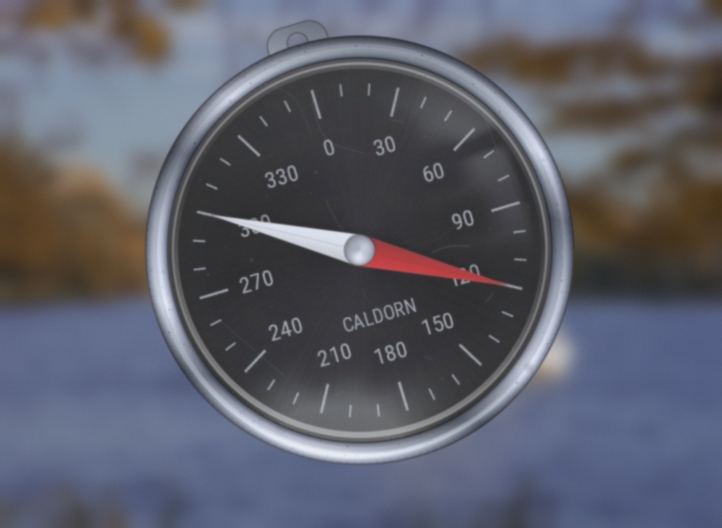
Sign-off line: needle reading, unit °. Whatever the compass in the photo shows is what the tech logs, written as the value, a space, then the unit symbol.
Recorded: 120 °
